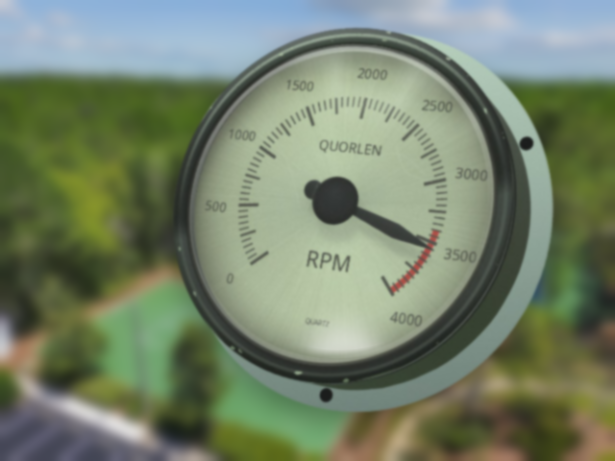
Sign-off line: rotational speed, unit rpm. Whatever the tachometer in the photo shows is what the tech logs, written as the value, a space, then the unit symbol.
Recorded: 3550 rpm
